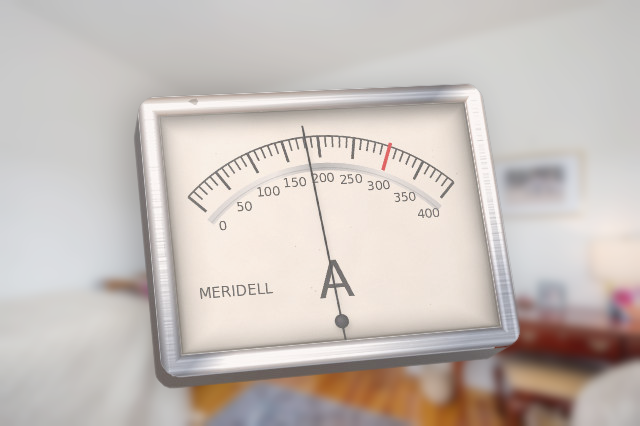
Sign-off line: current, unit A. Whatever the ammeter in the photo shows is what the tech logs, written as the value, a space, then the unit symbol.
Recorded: 180 A
